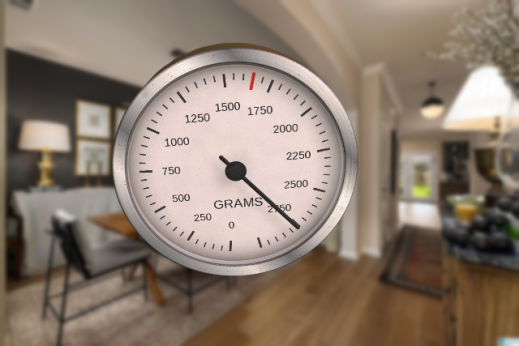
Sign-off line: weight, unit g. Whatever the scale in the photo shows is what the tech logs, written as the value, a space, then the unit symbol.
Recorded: 2750 g
